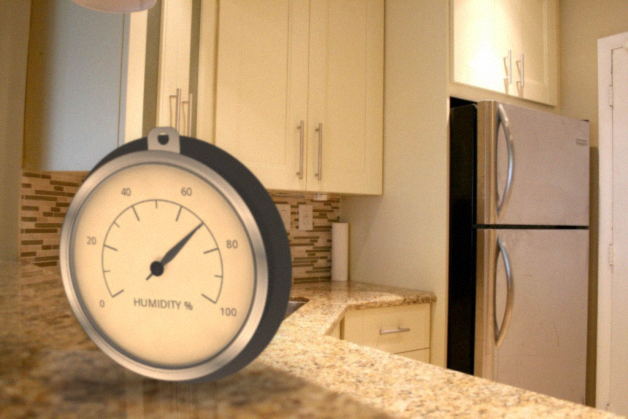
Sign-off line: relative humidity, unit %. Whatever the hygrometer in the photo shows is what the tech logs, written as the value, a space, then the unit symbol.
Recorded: 70 %
